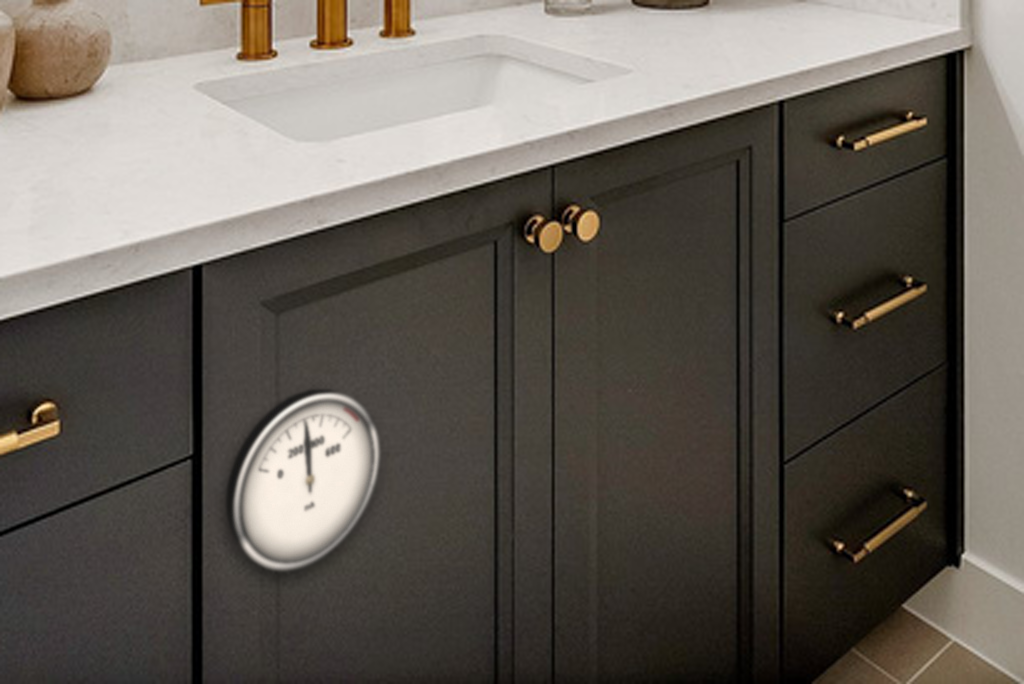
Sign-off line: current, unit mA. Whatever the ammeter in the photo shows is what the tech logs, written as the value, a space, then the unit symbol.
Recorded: 300 mA
